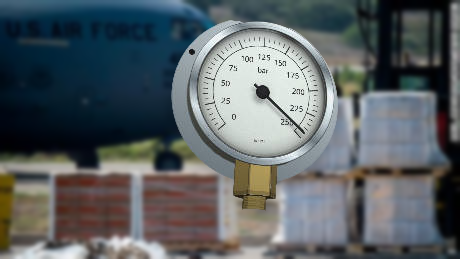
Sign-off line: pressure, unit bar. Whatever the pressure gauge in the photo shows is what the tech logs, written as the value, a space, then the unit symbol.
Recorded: 245 bar
